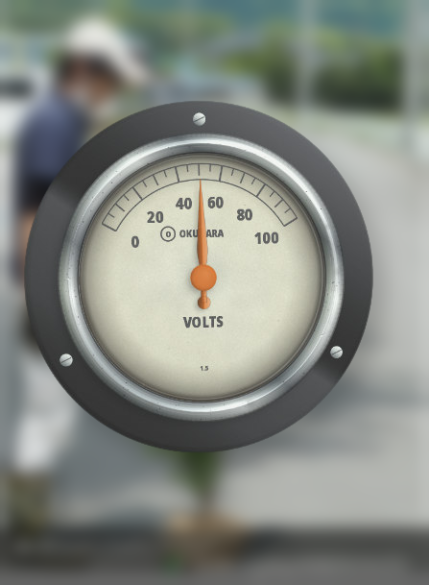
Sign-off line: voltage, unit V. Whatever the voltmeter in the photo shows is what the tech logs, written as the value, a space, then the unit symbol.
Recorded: 50 V
